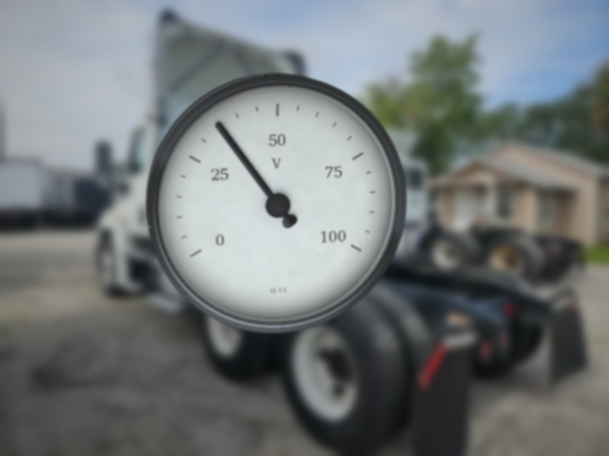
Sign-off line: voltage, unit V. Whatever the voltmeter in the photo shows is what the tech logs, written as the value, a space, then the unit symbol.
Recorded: 35 V
